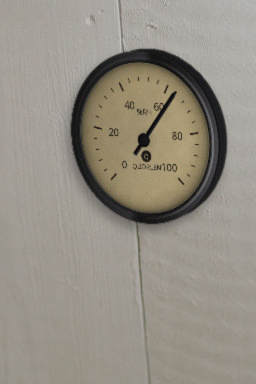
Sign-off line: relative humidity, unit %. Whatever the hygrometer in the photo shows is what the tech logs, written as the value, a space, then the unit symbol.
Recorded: 64 %
